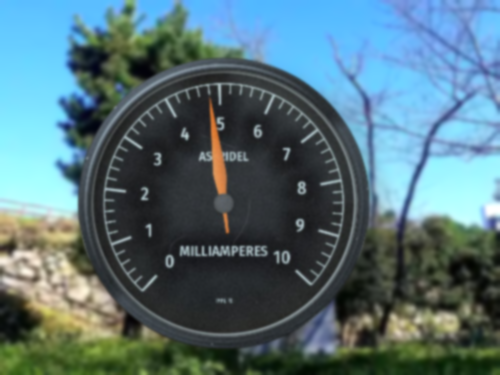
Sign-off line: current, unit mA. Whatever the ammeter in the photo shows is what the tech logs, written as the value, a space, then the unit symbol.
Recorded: 4.8 mA
